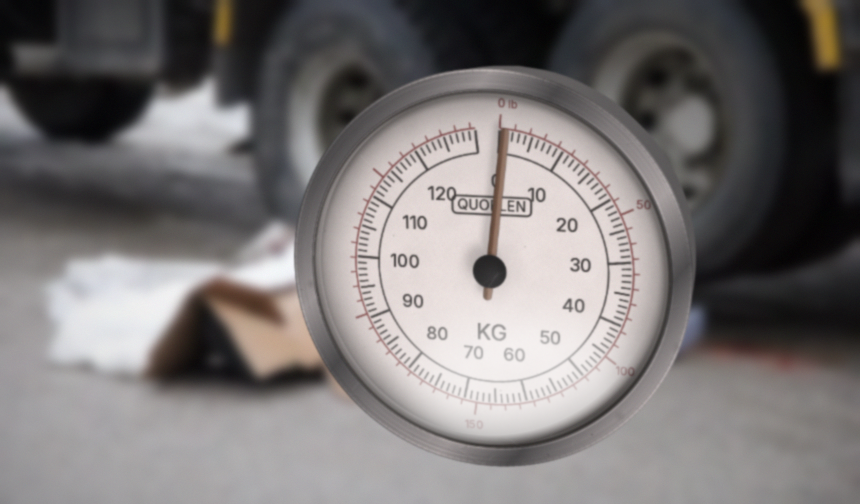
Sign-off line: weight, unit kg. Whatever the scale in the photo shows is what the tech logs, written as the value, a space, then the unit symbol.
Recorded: 1 kg
